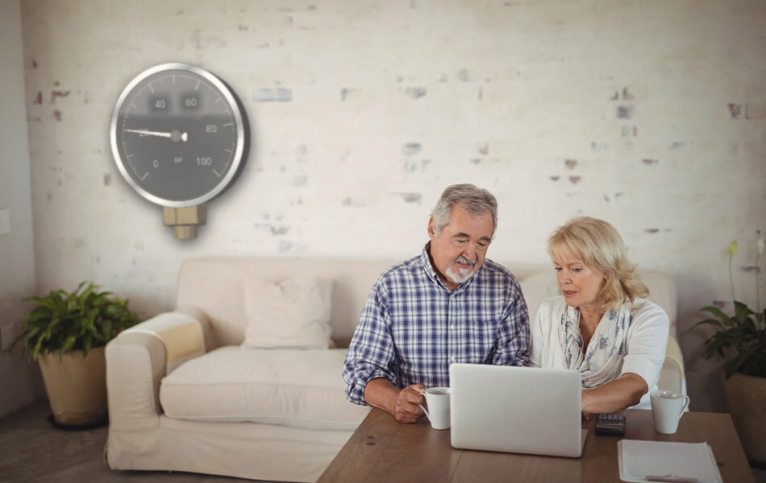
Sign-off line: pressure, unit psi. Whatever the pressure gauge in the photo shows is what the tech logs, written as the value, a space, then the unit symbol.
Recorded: 20 psi
